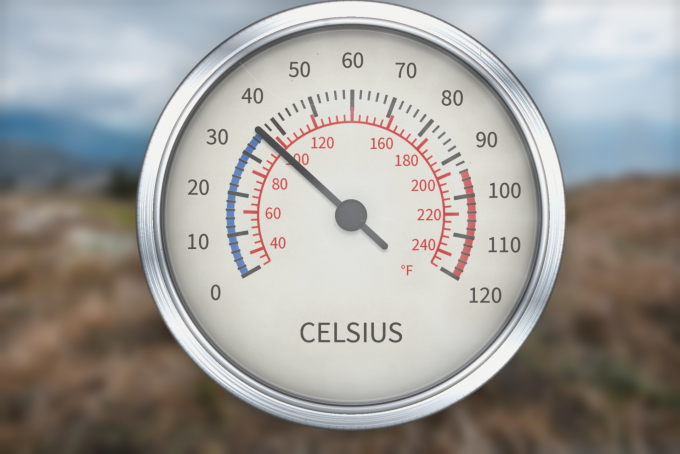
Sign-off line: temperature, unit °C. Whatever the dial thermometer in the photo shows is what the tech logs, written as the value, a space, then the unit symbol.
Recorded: 36 °C
